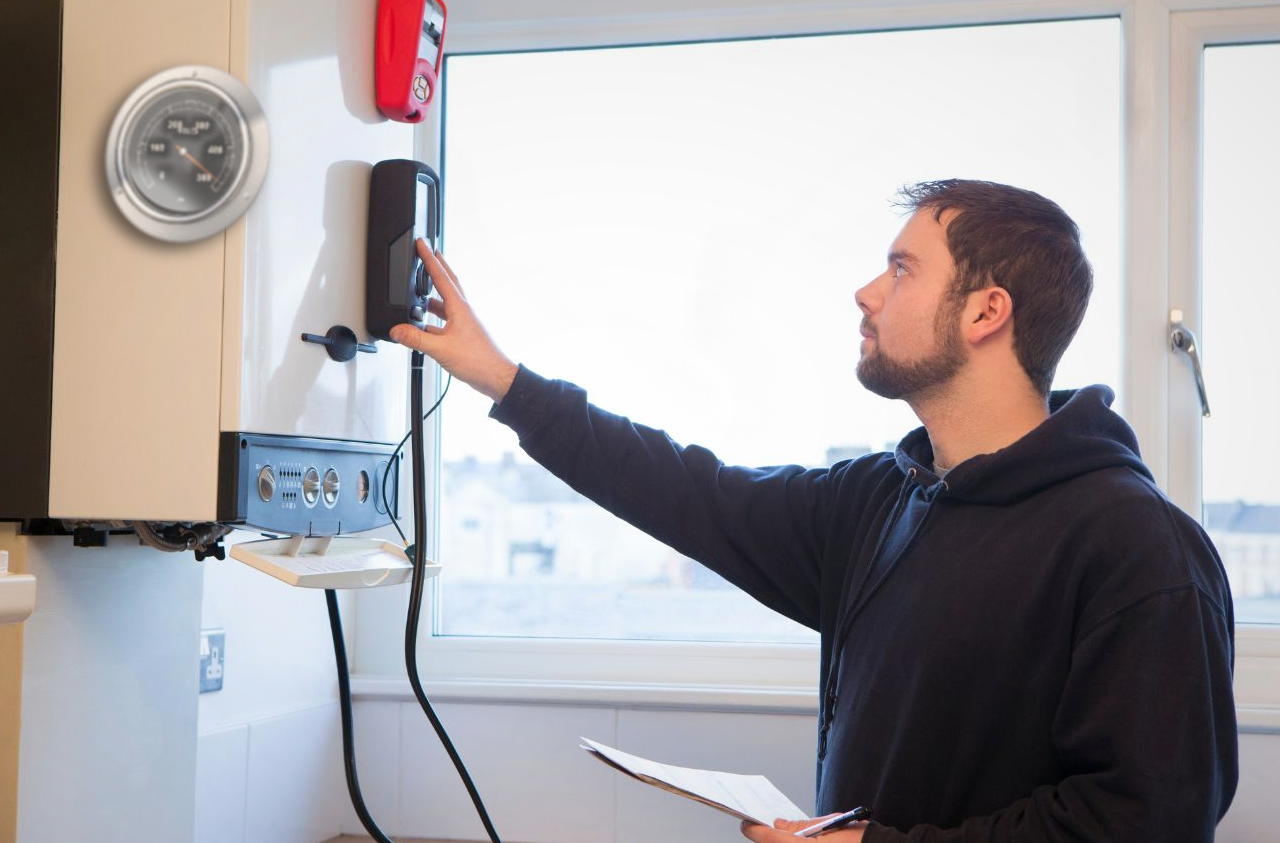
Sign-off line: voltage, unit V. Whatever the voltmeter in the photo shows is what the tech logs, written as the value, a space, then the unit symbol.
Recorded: 480 V
